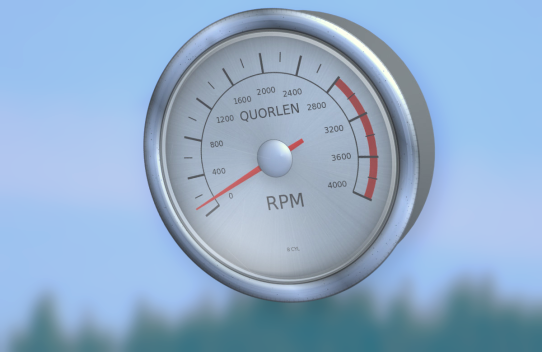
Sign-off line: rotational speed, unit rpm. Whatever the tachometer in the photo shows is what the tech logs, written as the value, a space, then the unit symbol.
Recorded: 100 rpm
